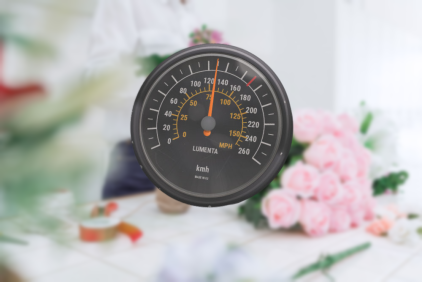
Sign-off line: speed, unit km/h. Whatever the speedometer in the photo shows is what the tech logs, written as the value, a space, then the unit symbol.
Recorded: 130 km/h
